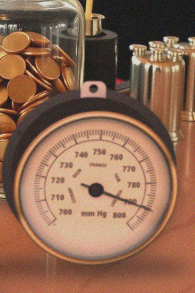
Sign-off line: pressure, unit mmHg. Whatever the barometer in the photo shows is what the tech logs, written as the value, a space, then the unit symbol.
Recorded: 790 mmHg
